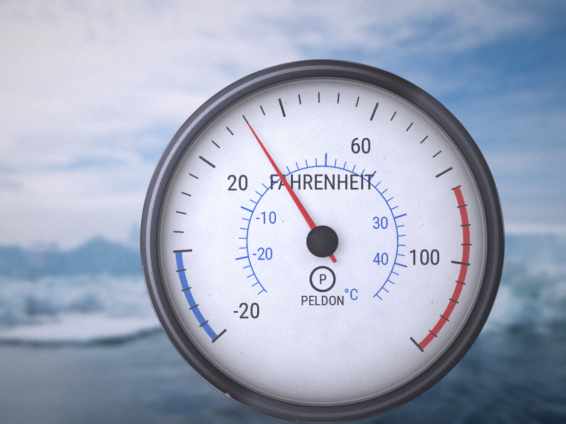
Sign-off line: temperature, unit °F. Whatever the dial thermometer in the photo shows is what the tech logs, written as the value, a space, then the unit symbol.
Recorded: 32 °F
